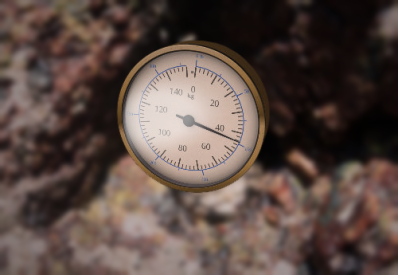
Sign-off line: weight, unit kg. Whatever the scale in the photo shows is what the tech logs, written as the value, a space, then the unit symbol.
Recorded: 44 kg
